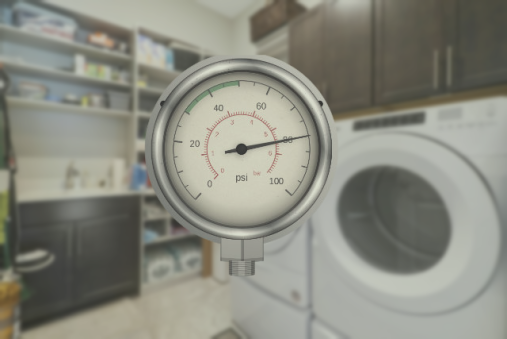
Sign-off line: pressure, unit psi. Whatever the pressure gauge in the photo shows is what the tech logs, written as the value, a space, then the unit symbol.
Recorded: 80 psi
